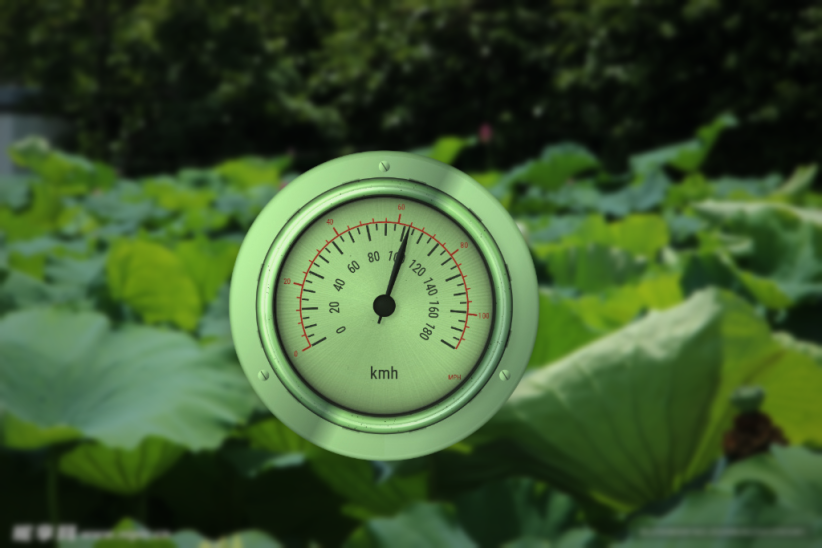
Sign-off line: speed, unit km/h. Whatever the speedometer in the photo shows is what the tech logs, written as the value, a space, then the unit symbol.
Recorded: 102.5 km/h
